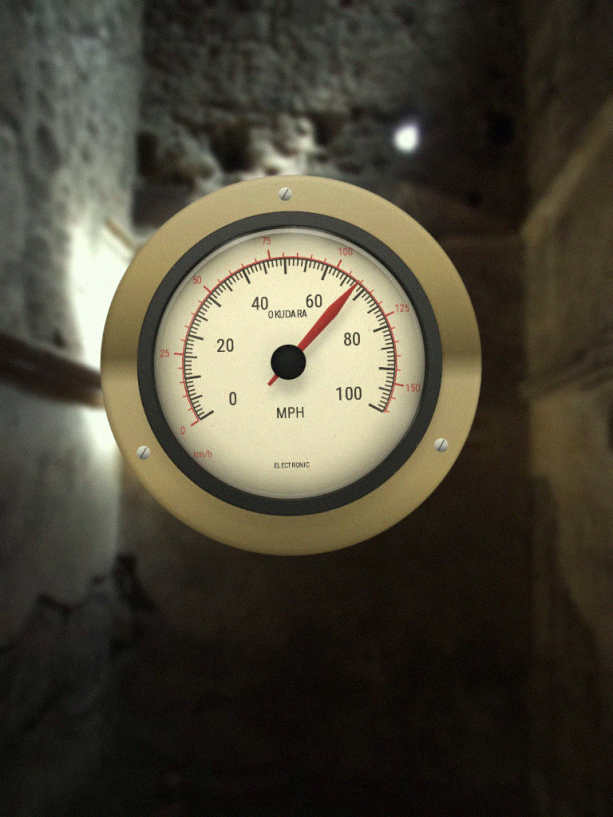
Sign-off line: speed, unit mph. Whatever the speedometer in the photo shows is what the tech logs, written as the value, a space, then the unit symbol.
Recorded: 68 mph
